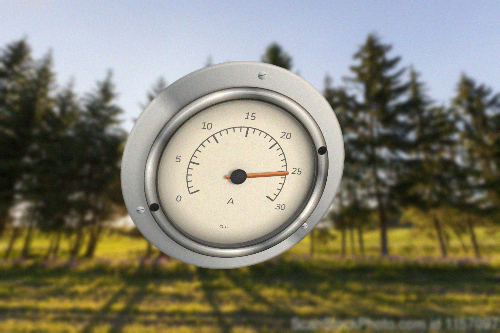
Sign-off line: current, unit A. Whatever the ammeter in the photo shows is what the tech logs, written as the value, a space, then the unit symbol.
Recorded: 25 A
